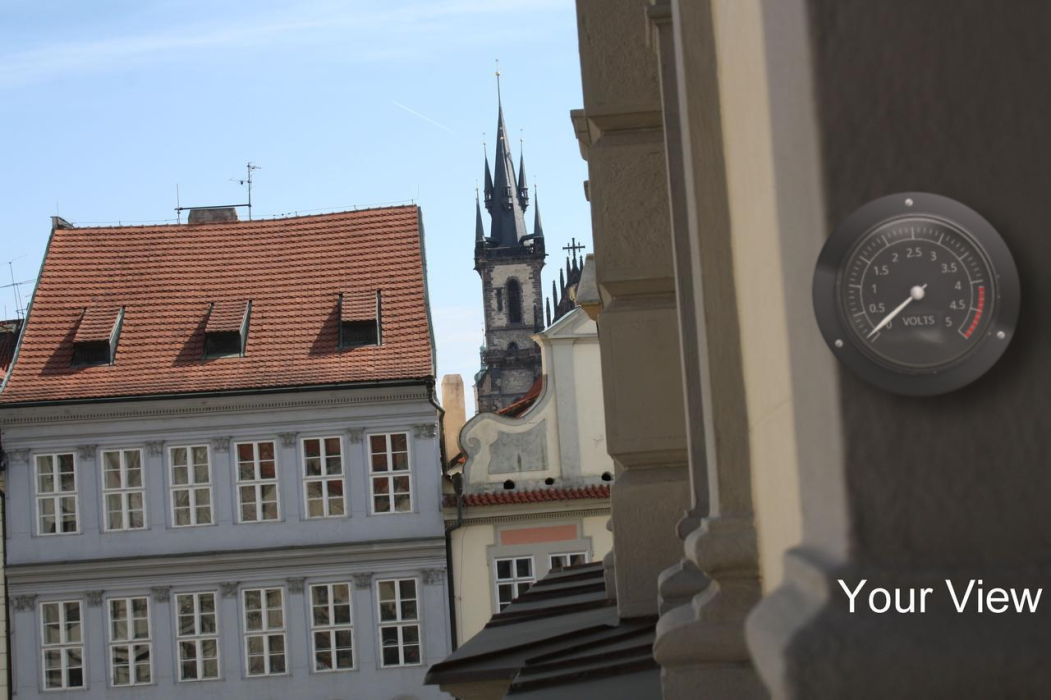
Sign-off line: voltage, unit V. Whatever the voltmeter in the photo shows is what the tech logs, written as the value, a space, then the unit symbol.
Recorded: 0.1 V
